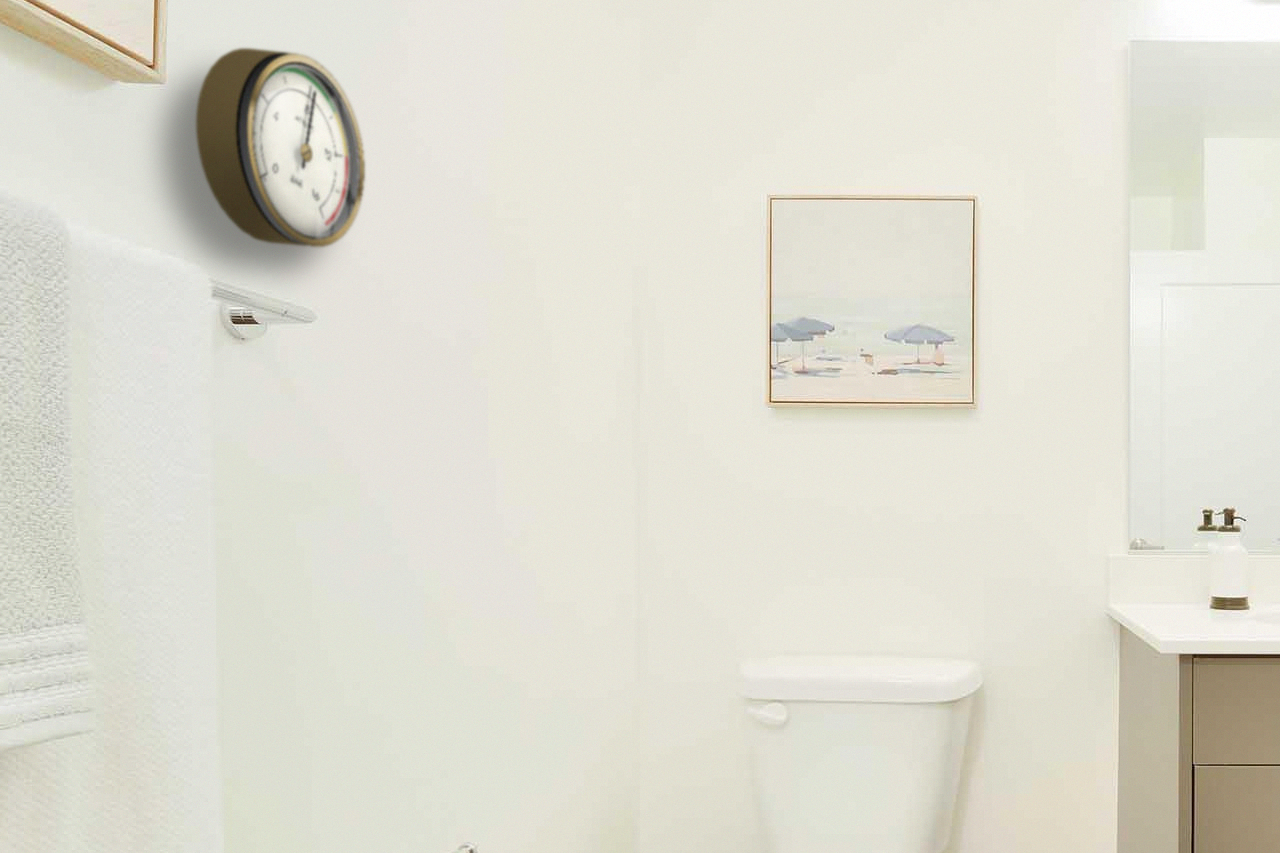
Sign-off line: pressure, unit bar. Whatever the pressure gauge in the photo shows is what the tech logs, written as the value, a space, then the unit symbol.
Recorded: 8 bar
